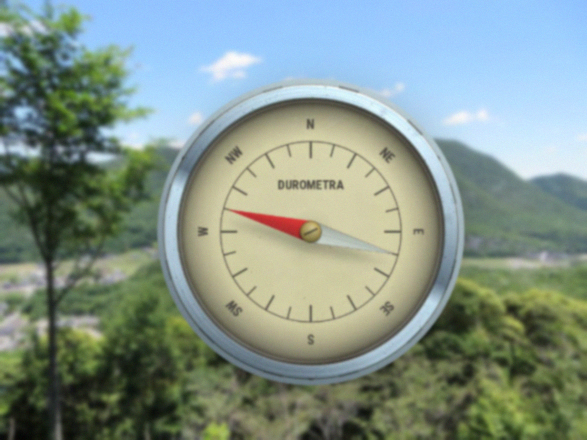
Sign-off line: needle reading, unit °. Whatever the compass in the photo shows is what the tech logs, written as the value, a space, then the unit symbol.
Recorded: 285 °
